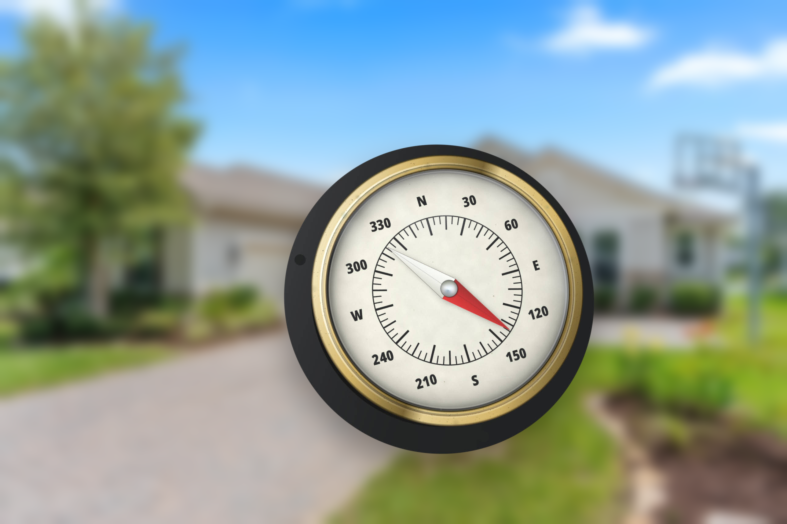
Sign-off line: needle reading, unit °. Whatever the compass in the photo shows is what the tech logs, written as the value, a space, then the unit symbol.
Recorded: 140 °
